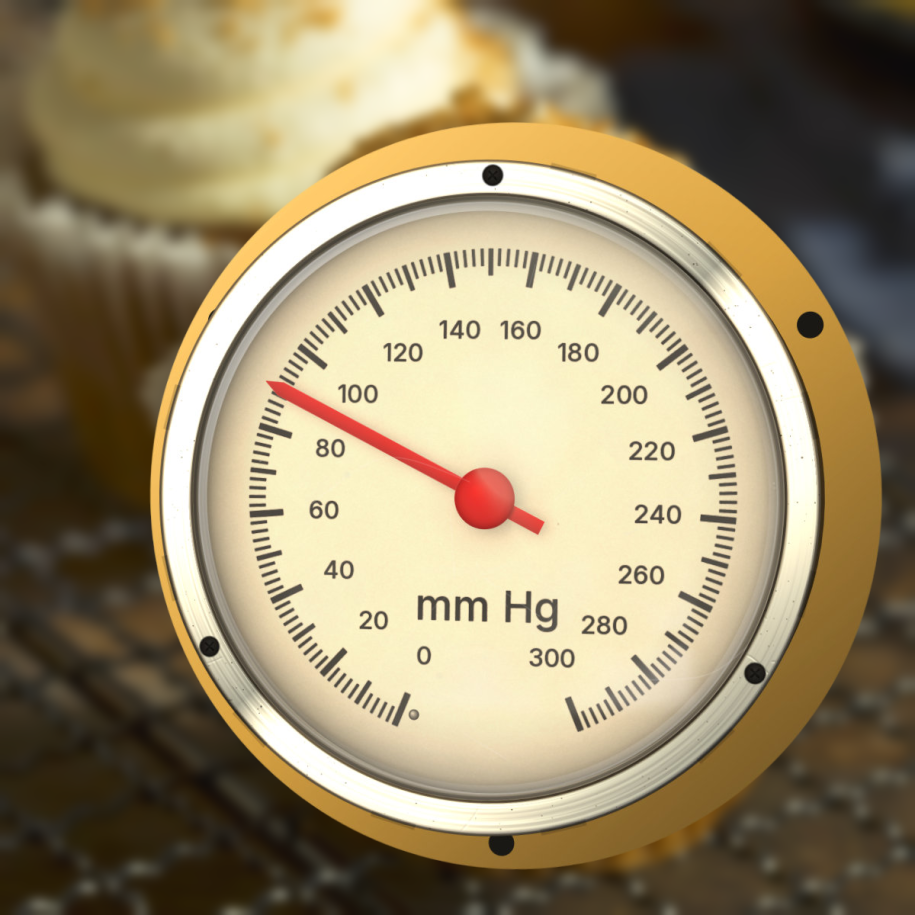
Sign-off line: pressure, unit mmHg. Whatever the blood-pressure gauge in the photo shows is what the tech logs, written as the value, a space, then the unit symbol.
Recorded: 90 mmHg
